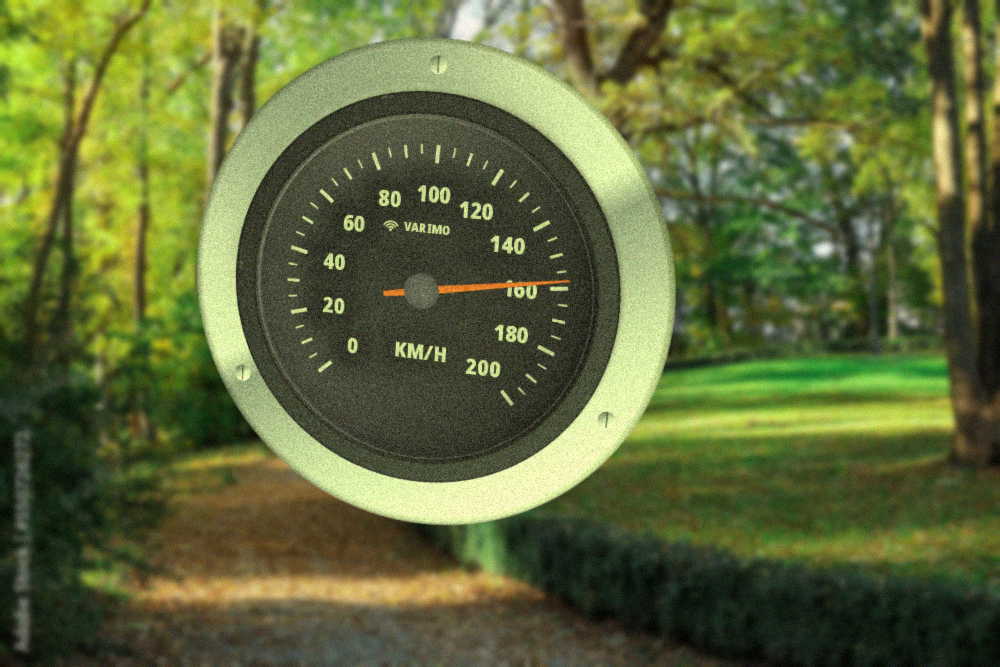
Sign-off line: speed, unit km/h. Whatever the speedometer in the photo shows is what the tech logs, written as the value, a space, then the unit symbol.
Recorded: 157.5 km/h
